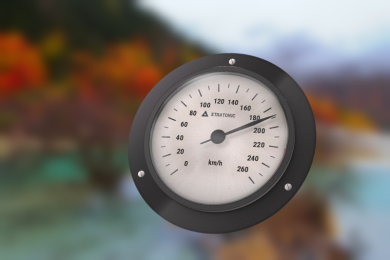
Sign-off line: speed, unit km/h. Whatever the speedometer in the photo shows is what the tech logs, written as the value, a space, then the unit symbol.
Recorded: 190 km/h
